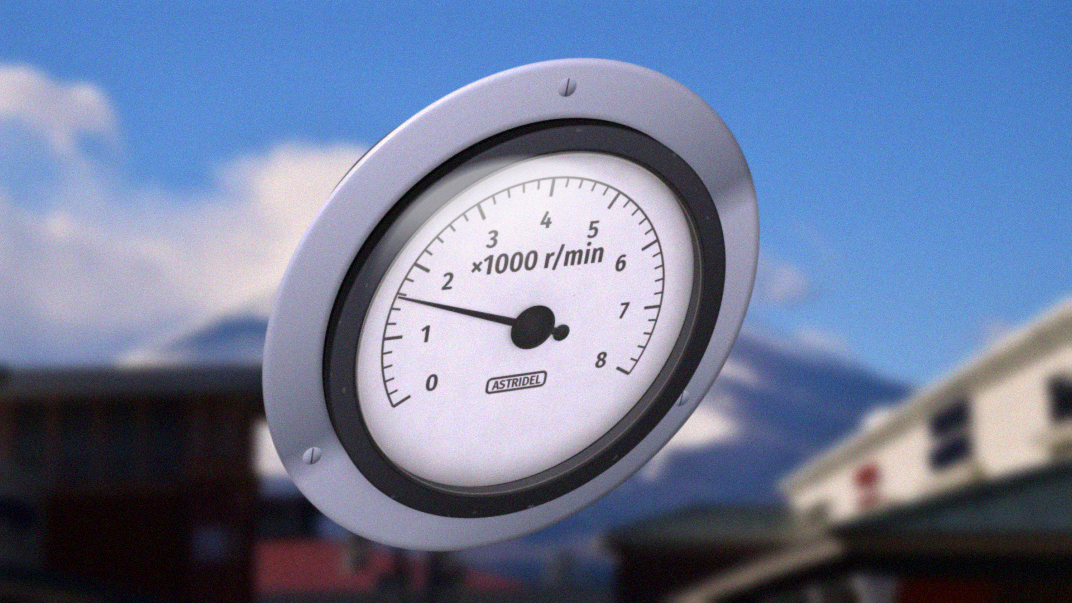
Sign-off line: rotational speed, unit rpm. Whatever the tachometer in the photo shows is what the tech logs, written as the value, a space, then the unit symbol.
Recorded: 1600 rpm
